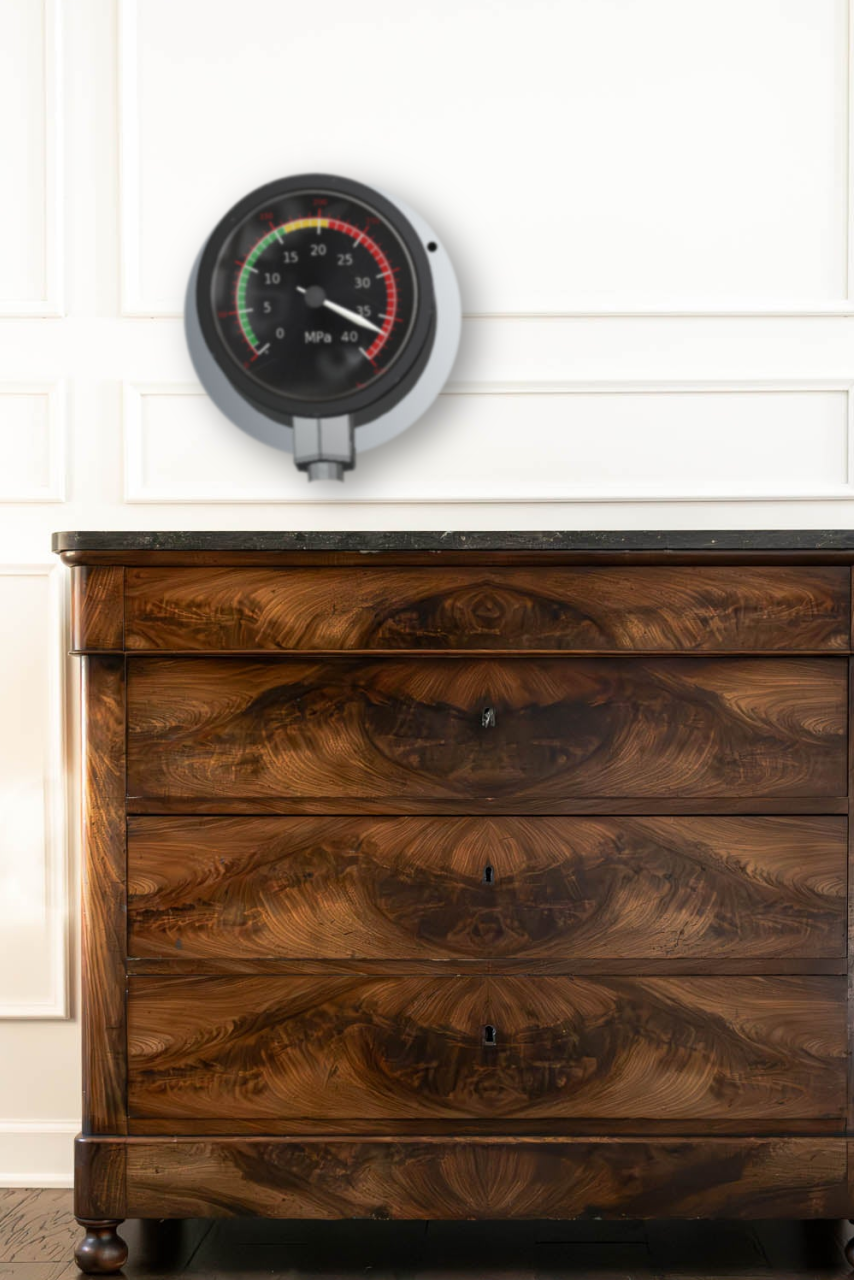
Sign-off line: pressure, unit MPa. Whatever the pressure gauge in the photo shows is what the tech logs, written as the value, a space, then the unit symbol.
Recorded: 37 MPa
